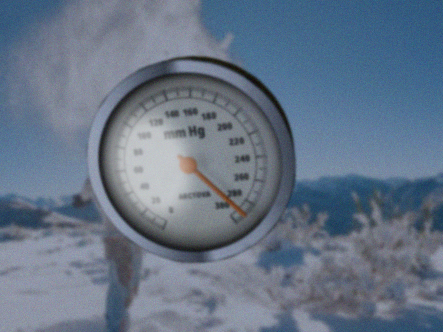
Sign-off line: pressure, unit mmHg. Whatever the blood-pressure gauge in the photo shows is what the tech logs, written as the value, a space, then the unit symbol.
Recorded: 290 mmHg
